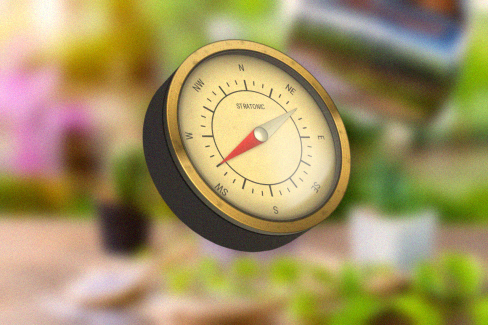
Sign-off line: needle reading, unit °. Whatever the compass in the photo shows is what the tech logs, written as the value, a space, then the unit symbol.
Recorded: 240 °
